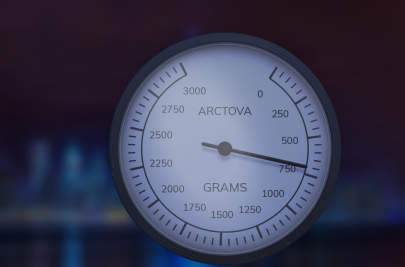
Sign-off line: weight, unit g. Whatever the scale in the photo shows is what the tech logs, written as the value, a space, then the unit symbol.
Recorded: 700 g
